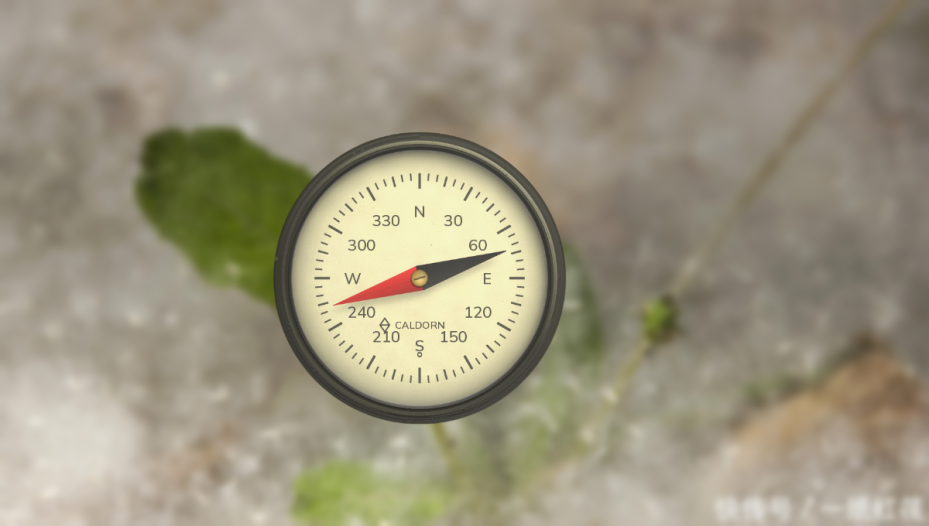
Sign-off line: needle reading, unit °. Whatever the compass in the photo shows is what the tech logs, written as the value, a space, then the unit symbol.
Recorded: 252.5 °
